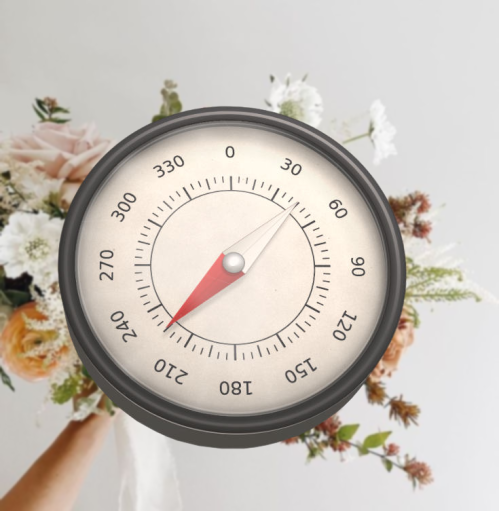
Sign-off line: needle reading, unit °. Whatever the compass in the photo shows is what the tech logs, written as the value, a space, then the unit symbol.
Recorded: 225 °
